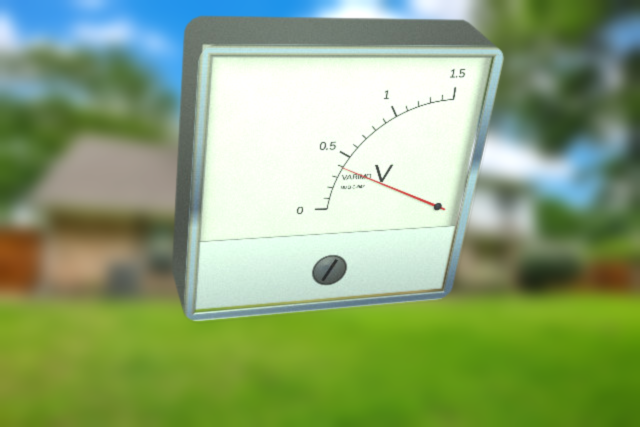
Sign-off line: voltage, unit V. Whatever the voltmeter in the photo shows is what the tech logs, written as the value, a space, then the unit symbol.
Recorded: 0.4 V
